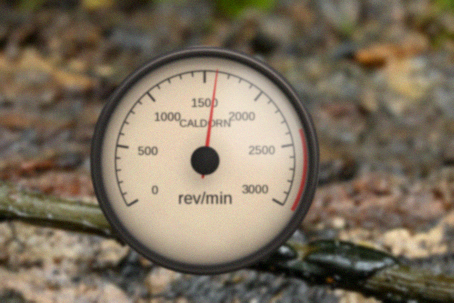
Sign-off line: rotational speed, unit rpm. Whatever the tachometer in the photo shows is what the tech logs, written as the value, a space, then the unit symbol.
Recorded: 1600 rpm
